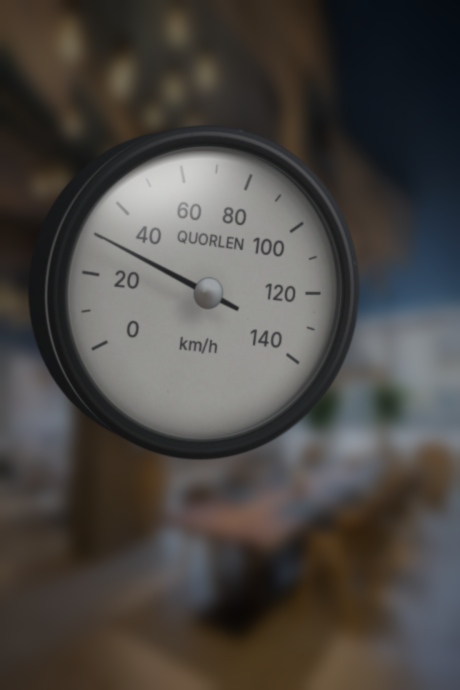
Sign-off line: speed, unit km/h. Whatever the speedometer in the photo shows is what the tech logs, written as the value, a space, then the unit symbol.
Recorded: 30 km/h
